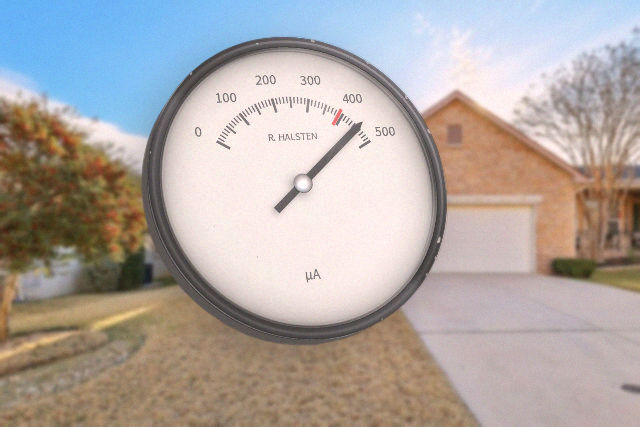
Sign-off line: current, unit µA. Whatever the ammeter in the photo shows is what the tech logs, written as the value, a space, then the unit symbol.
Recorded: 450 µA
